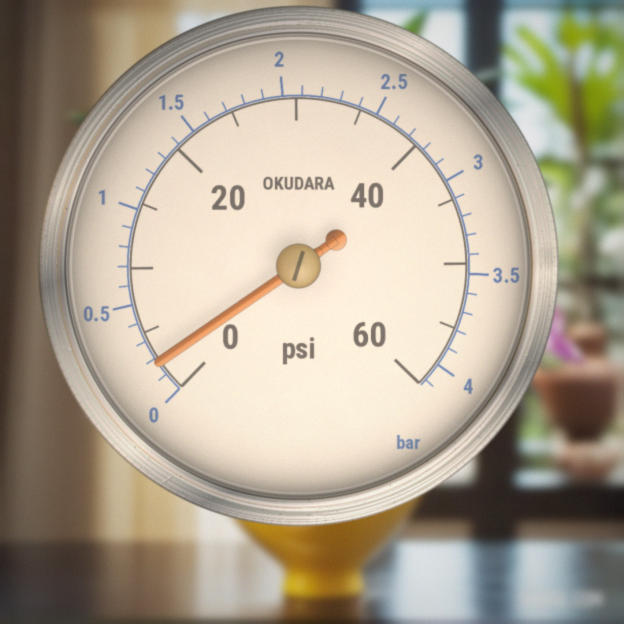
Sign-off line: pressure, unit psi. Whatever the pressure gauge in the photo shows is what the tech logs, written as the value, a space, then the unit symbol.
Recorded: 2.5 psi
